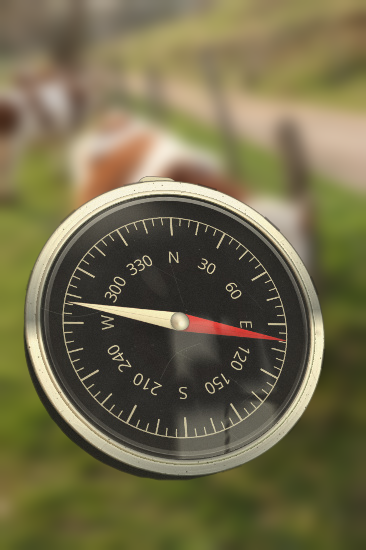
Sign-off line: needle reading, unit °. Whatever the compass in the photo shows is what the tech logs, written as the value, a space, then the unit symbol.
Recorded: 100 °
